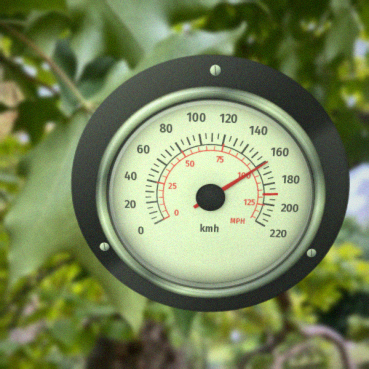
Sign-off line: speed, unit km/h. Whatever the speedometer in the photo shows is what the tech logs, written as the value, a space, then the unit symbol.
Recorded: 160 km/h
